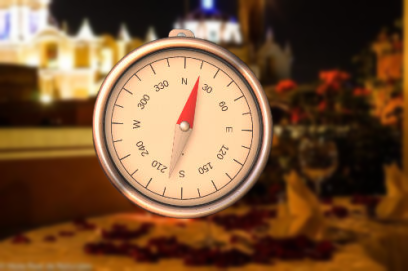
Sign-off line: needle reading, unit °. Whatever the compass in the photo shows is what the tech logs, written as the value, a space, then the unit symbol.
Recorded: 15 °
